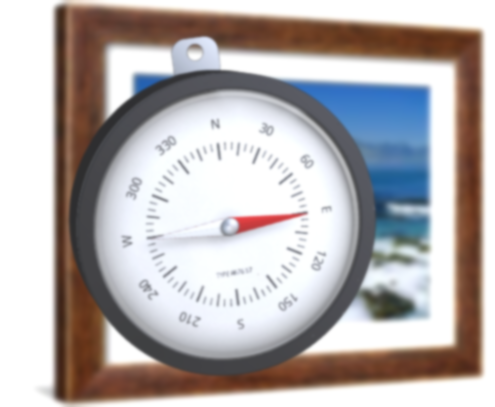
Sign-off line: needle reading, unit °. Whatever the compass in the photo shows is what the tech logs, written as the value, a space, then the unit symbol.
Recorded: 90 °
